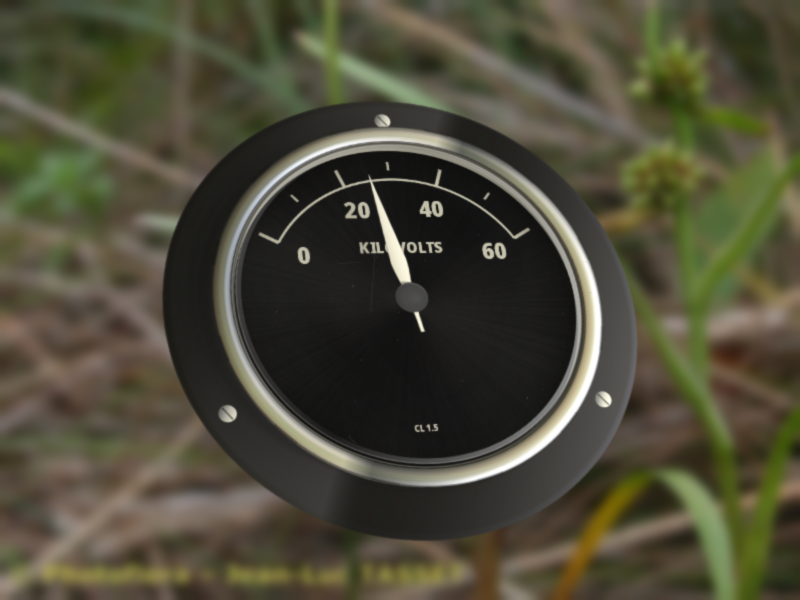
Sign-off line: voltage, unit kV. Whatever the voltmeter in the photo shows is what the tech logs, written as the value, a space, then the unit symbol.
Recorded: 25 kV
